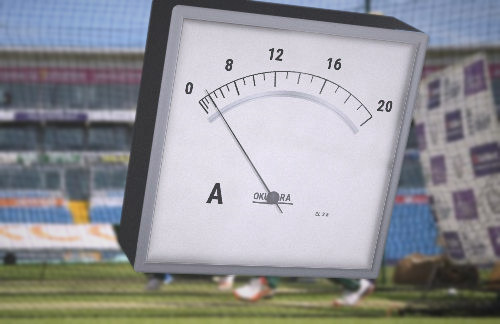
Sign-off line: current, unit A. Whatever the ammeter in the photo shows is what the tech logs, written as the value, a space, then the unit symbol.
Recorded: 4 A
